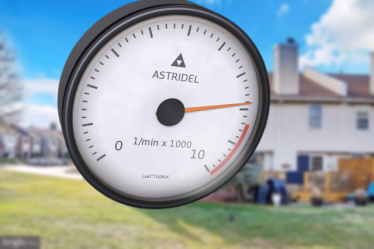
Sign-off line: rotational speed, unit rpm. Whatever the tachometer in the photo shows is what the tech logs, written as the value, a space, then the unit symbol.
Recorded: 7800 rpm
